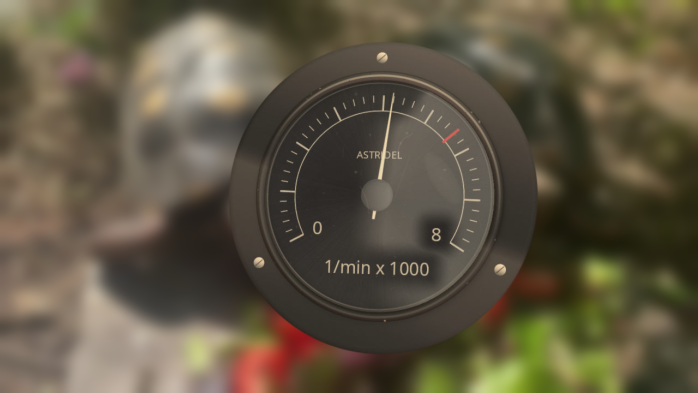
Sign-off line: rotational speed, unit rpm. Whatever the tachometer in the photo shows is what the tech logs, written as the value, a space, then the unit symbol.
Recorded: 4200 rpm
